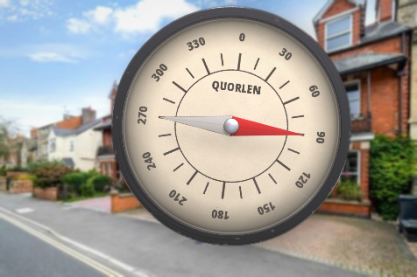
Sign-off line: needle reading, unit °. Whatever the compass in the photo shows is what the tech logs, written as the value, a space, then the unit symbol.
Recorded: 90 °
